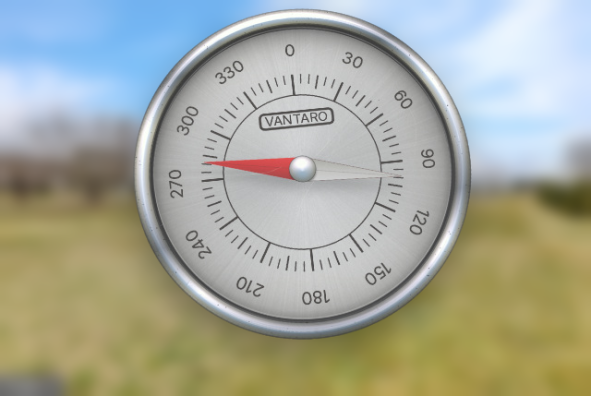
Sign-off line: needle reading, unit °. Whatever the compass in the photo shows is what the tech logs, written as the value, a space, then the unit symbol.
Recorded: 280 °
